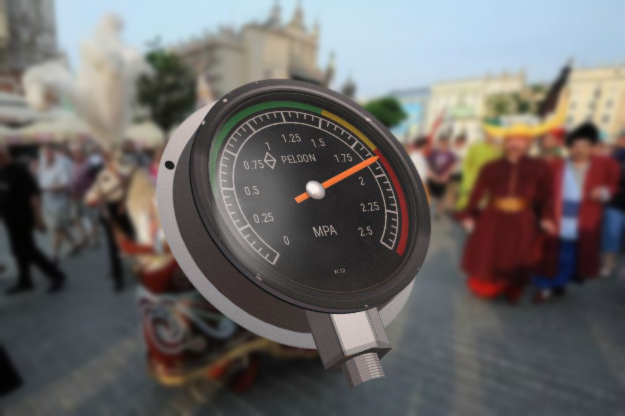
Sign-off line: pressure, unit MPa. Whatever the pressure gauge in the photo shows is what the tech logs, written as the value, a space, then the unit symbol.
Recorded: 1.9 MPa
